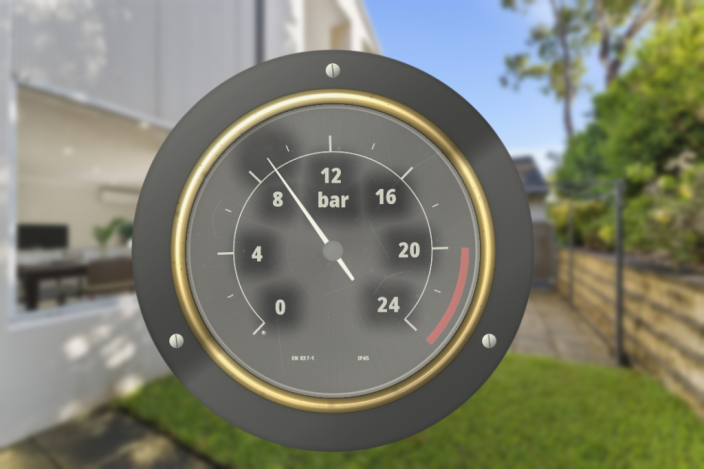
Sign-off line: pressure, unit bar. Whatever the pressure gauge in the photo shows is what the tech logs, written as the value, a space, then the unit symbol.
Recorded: 9 bar
